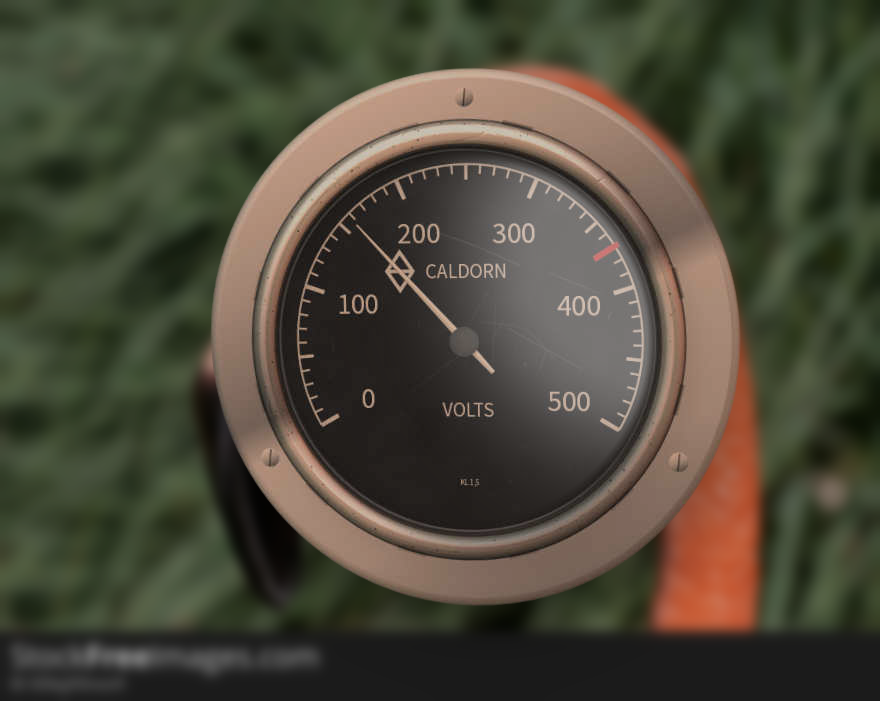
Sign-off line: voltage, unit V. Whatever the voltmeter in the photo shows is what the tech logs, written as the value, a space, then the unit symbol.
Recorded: 160 V
